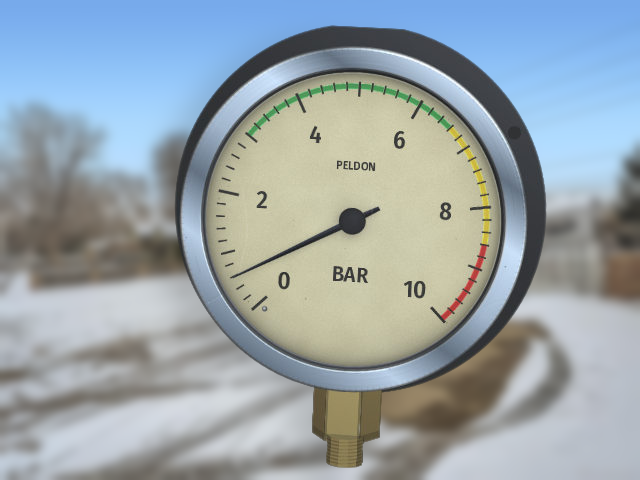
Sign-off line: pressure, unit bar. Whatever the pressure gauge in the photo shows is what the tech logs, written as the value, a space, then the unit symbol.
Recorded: 0.6 bar
